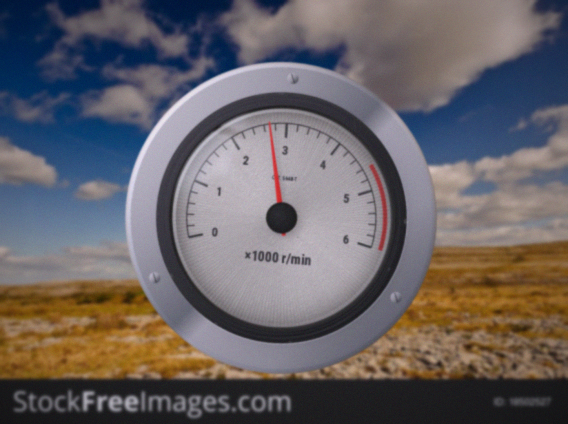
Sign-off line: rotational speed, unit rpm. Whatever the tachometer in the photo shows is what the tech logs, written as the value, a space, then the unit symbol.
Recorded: 2700 rpm
